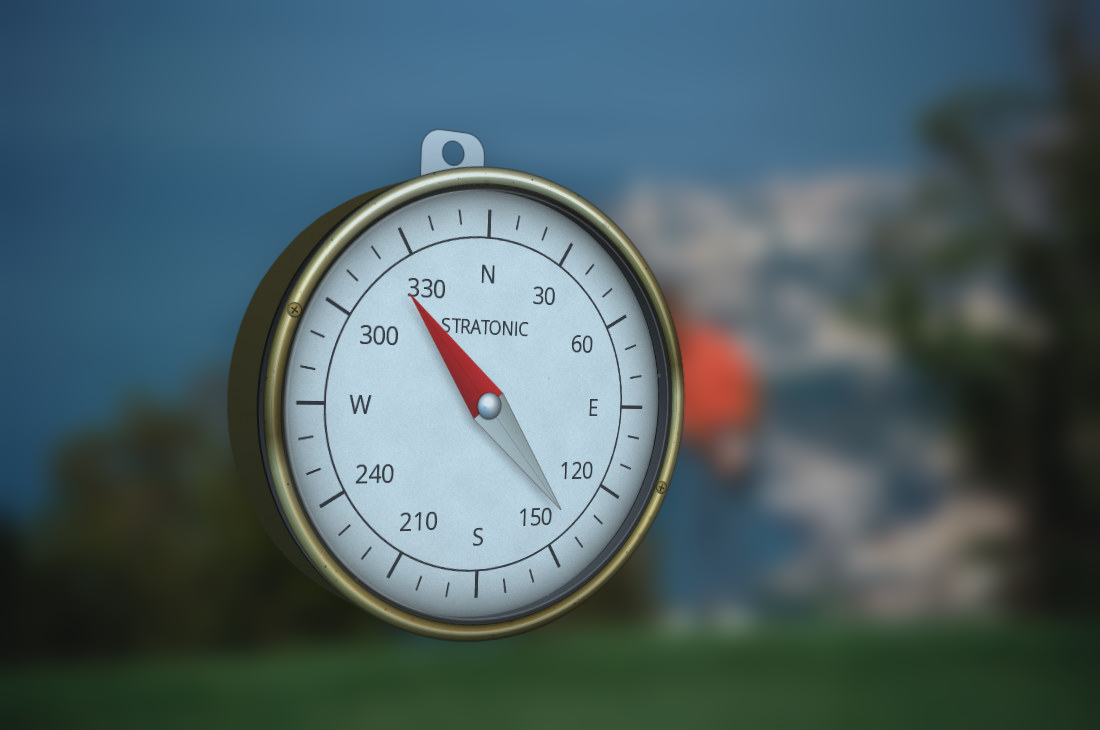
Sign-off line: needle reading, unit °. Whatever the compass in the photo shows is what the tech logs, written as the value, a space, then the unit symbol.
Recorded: 320 °
